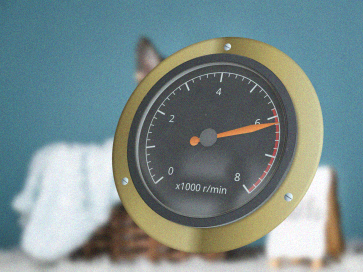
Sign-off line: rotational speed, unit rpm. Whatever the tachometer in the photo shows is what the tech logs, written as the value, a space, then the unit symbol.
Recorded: 6200 rpm
